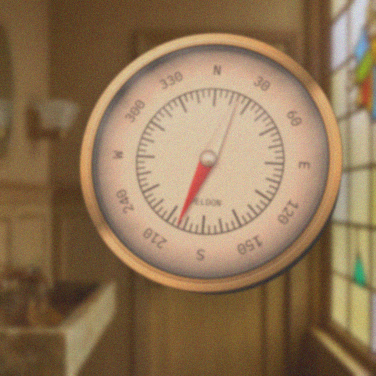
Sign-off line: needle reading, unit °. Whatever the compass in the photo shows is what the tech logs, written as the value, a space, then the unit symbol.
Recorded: 200 °
